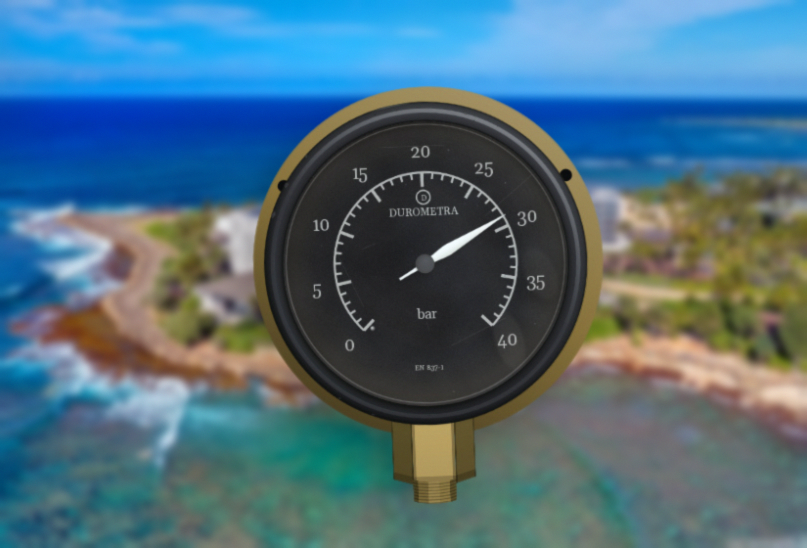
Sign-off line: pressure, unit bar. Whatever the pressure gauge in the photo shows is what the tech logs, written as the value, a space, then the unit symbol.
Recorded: 29 bar
